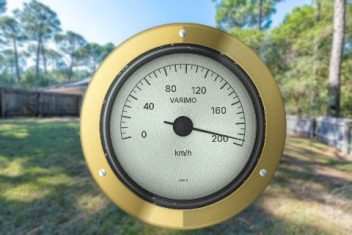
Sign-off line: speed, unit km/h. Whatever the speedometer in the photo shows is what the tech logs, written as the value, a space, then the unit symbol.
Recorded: 195 km/h
